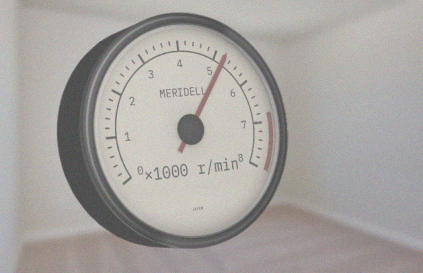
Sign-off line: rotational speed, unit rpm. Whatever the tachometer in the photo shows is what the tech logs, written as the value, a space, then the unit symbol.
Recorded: 5200 rpm
